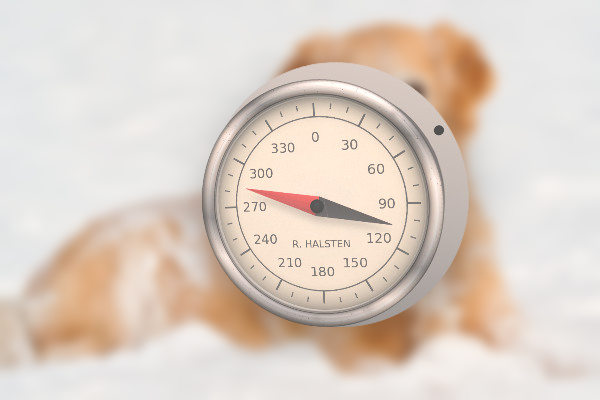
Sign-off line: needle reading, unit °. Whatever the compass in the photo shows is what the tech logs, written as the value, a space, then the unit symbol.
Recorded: 285 °
